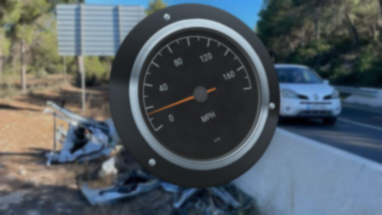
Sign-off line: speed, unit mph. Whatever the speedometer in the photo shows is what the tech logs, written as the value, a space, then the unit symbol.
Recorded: 15 mph
